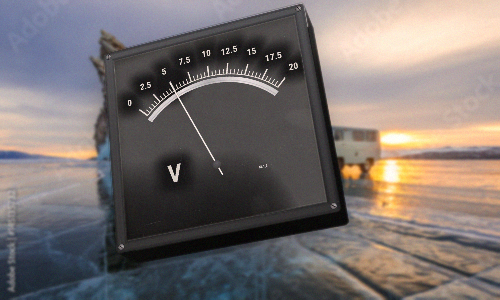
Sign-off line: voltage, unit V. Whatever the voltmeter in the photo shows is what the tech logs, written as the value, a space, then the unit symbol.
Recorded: 5 V
